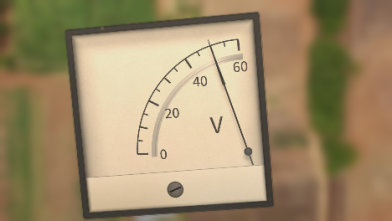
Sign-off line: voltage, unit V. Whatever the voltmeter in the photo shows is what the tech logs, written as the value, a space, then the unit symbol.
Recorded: 50 V
